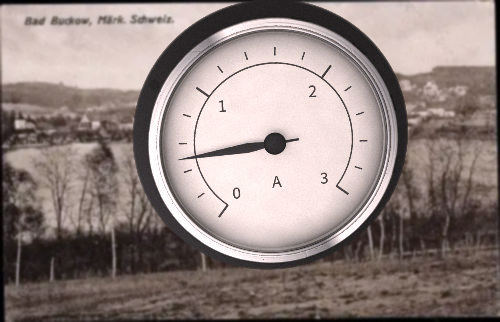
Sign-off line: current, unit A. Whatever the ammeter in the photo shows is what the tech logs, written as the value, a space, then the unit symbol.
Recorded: 0.5 A
